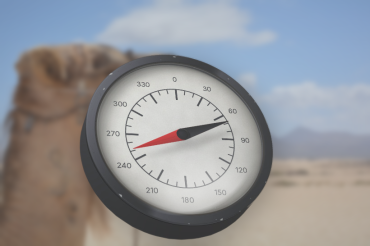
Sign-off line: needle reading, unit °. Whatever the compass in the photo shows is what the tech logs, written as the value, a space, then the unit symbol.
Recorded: 250 °
